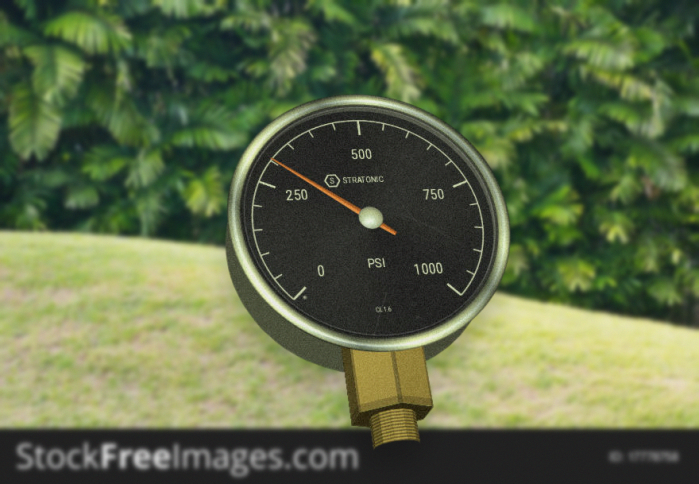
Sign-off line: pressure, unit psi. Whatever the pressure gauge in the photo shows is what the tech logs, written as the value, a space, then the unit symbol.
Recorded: 300 psi
